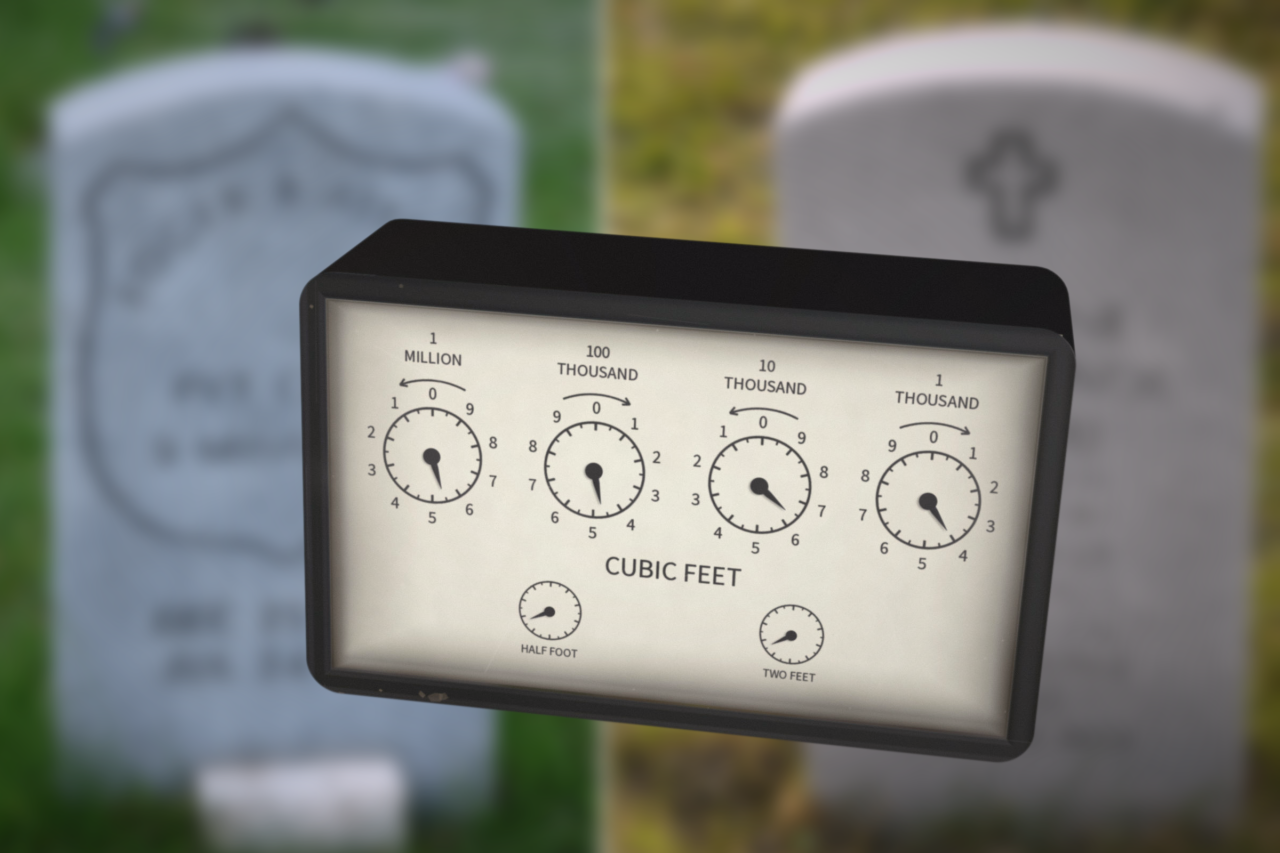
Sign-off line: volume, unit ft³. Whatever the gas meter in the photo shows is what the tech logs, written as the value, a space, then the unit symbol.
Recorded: 546400 ft³
